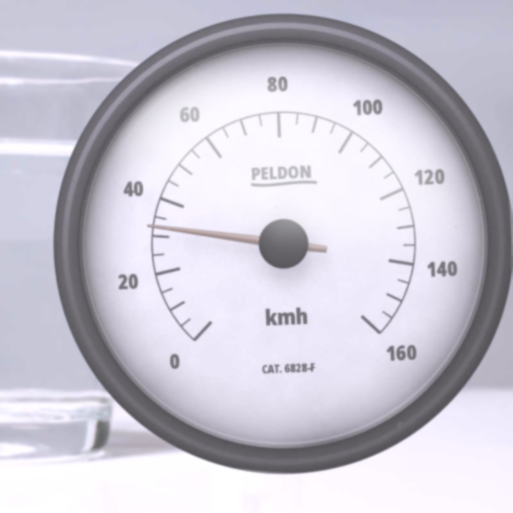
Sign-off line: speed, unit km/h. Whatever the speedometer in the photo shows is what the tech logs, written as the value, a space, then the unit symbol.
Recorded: 32.5 km/h
